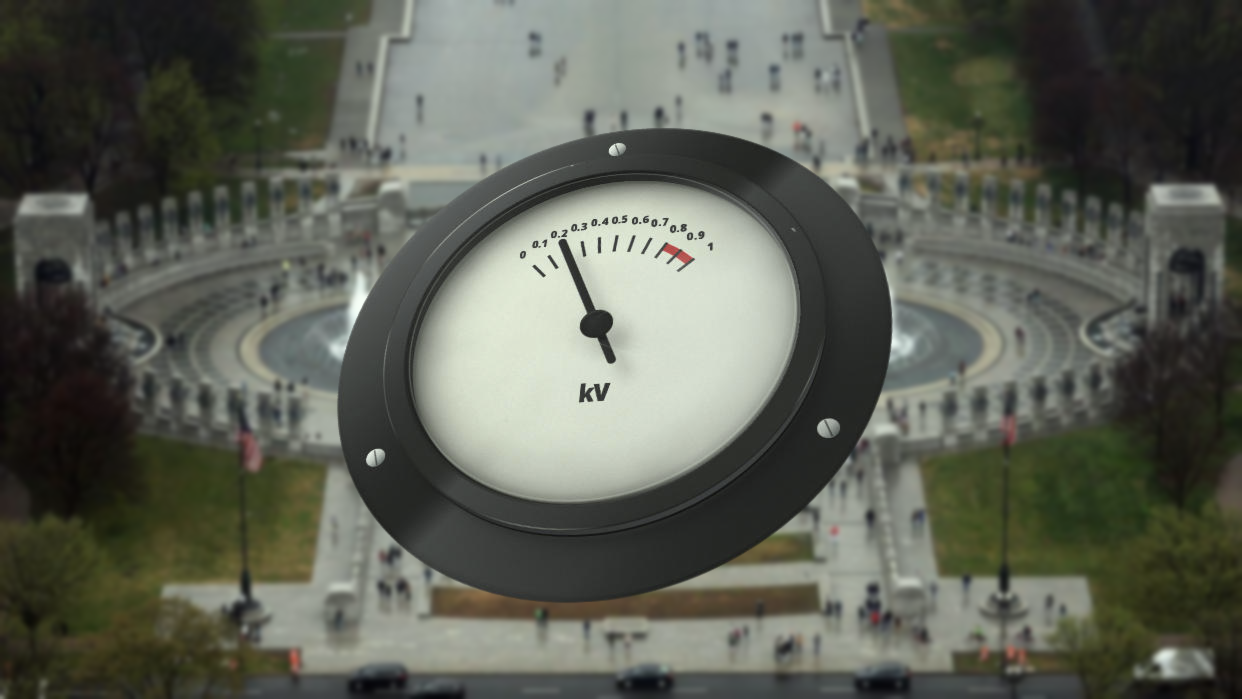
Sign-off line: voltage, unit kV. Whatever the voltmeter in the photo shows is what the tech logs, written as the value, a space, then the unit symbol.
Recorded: 0.2 kV
